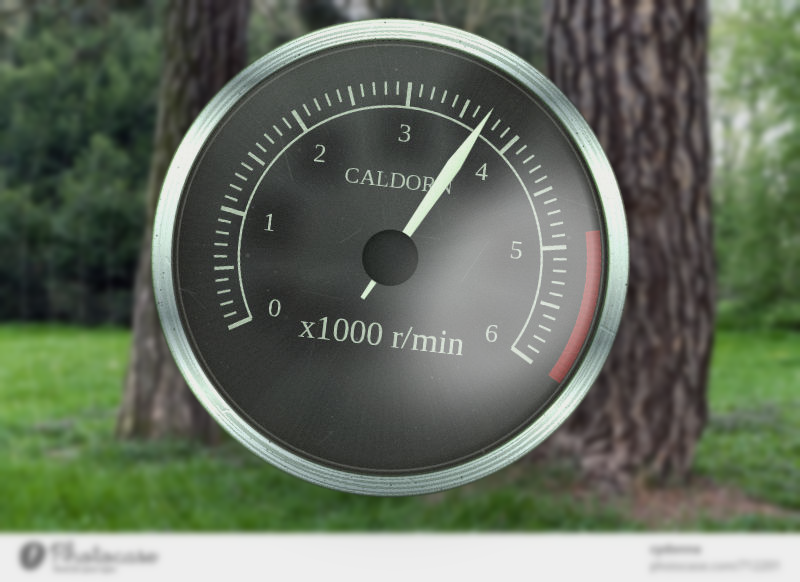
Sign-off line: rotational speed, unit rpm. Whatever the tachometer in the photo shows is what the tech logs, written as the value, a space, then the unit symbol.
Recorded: 3700 rpm
